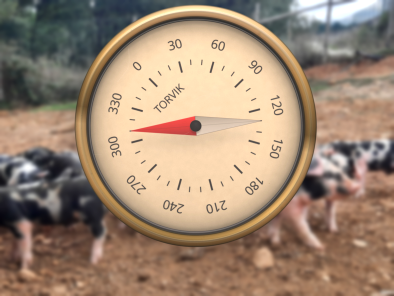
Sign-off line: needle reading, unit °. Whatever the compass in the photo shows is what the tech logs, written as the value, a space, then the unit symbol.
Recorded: 310 °
